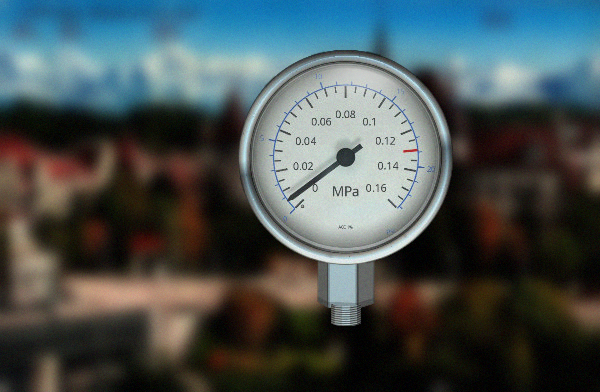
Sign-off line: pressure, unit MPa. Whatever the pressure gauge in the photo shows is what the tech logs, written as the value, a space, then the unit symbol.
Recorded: 0.005 MPa
